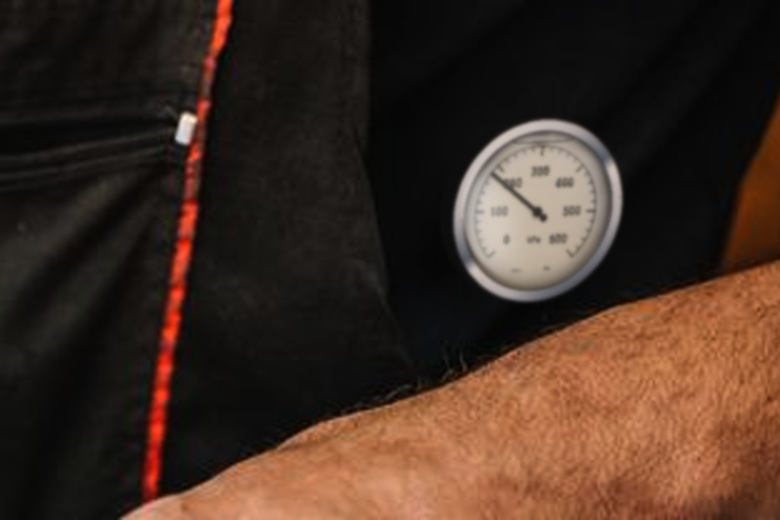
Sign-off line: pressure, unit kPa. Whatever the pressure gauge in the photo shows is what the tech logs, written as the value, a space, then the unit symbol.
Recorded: 180 kPa
